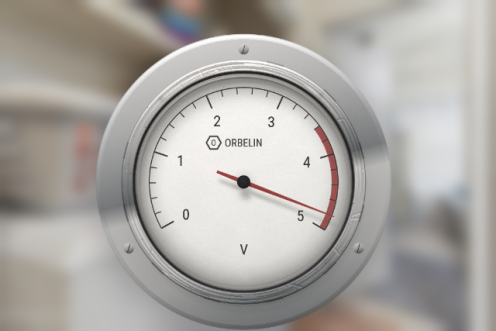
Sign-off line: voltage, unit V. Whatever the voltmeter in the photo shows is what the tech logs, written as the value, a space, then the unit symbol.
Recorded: 4.8 V
